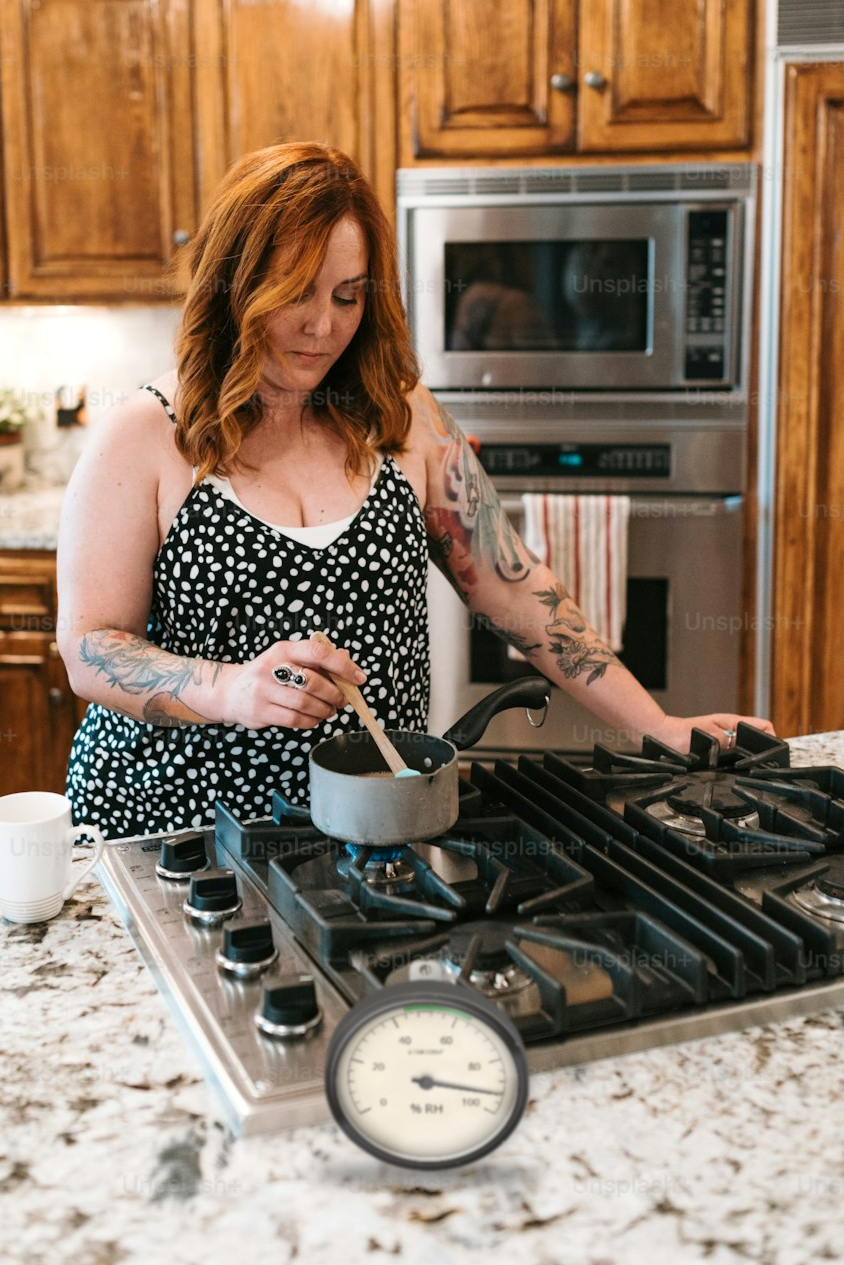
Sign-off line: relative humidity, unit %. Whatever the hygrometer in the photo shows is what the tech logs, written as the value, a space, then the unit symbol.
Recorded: 92 %
